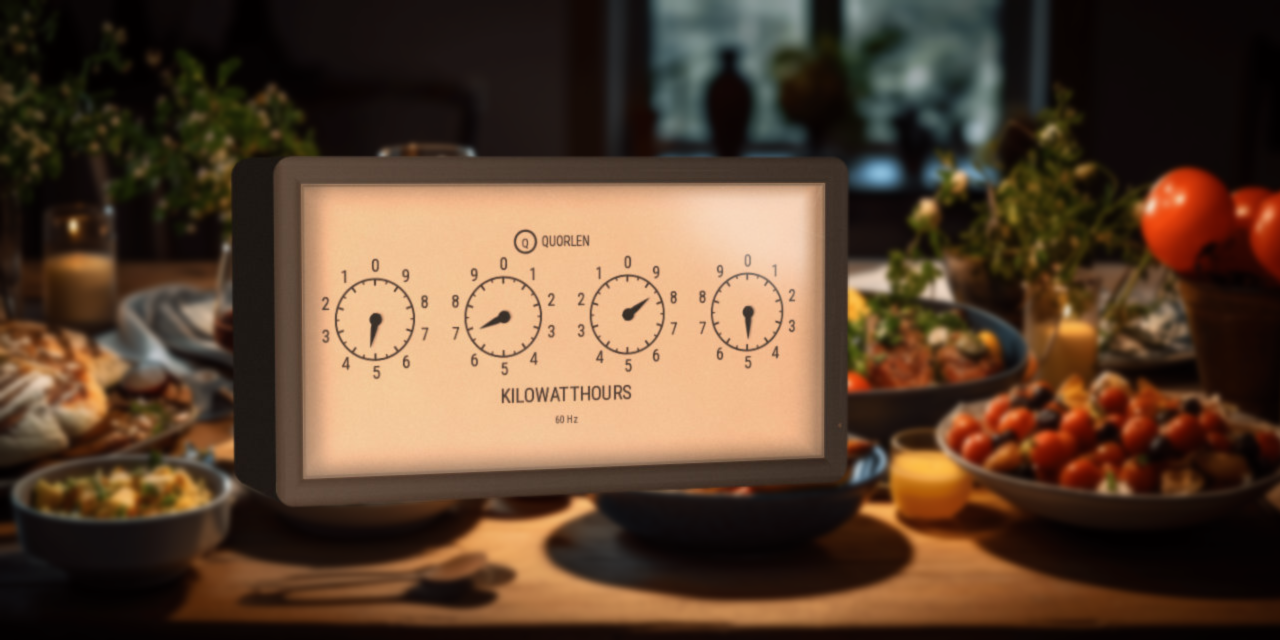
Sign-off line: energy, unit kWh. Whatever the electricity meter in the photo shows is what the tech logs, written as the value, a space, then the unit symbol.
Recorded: 4685 kWh
